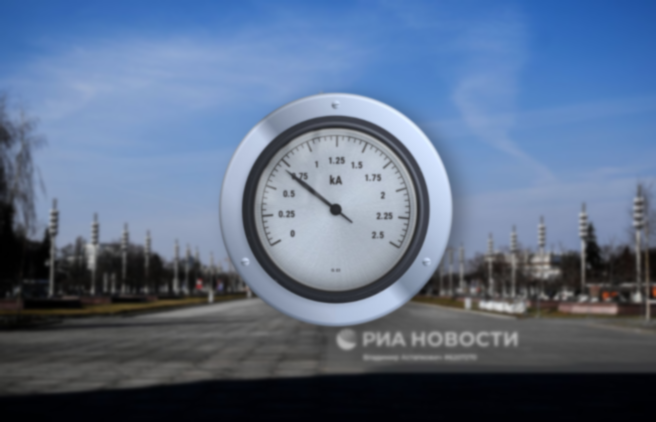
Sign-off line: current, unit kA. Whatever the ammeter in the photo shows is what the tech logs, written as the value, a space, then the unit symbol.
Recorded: 0.7 kA
